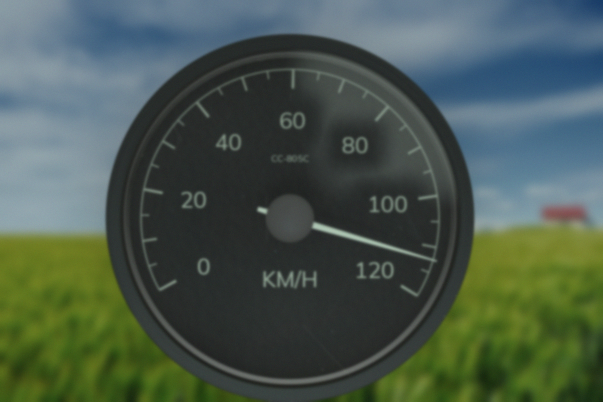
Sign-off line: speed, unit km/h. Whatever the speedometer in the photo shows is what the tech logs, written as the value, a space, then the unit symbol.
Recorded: 112.5 km/h
